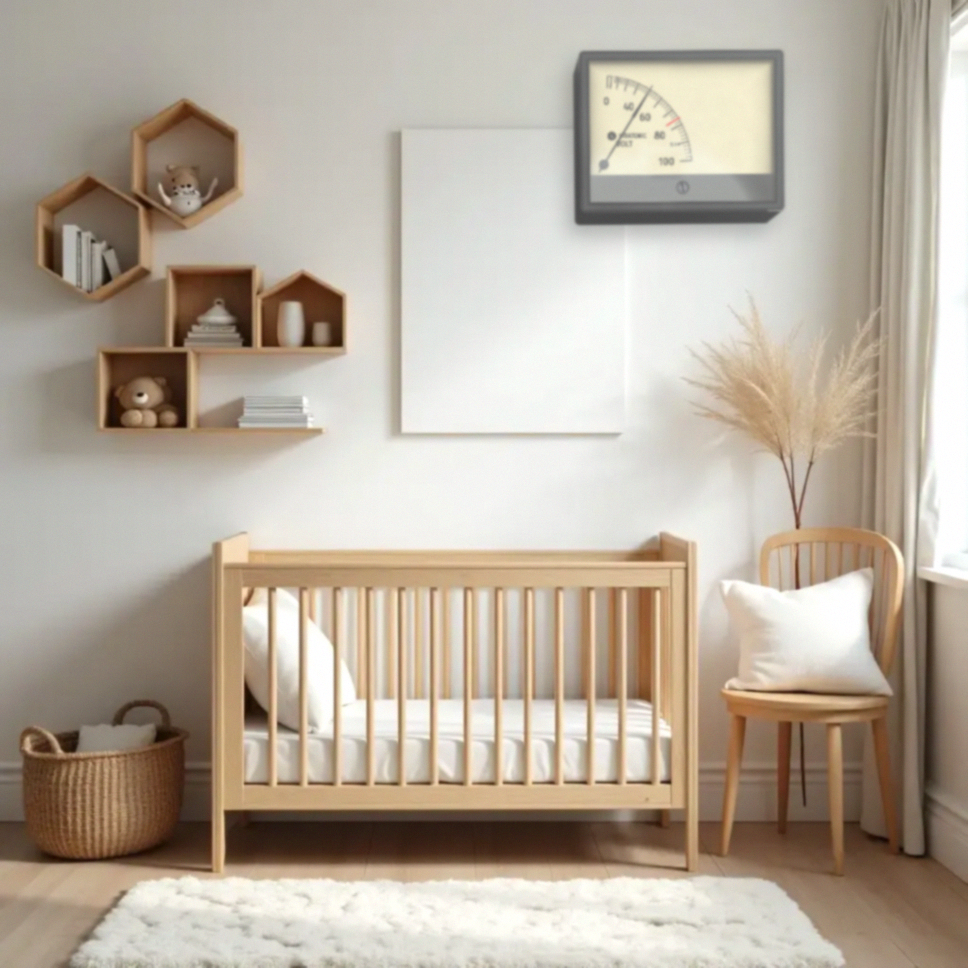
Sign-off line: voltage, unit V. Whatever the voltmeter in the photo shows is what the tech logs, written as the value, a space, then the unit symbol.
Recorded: 50 V
